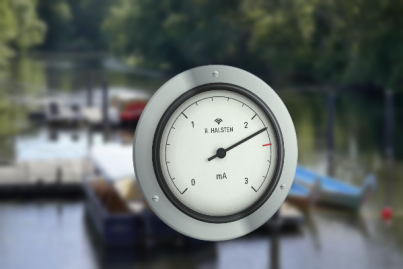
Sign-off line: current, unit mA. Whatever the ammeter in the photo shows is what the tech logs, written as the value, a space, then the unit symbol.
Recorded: 2.2 mA
